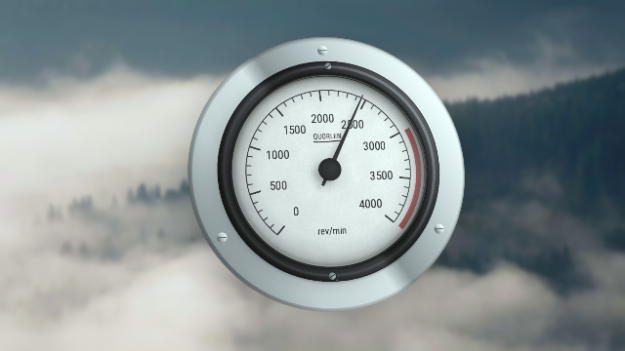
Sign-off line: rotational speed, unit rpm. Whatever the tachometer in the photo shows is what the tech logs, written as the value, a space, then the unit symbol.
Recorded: 2450 rpm
